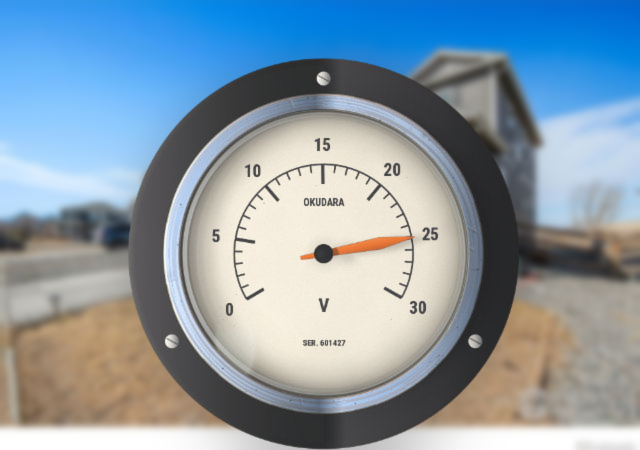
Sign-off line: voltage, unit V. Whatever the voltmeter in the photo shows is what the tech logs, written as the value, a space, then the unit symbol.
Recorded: 25 V
